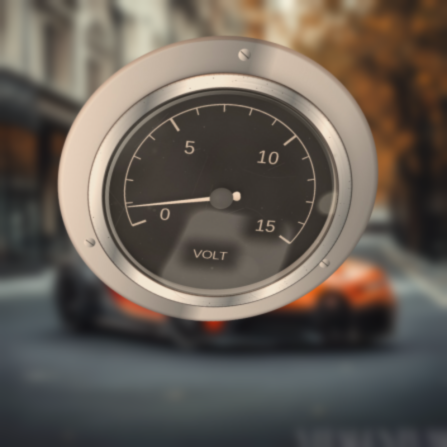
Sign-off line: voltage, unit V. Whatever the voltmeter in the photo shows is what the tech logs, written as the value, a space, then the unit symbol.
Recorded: 1 V
